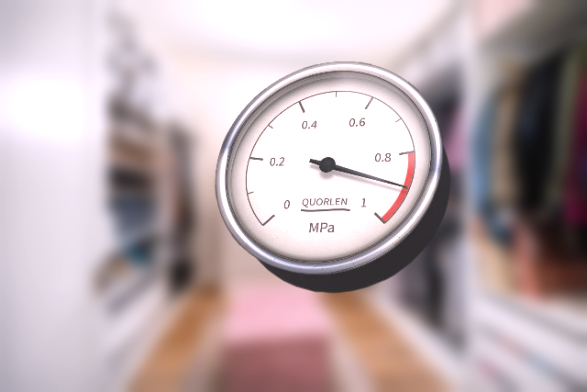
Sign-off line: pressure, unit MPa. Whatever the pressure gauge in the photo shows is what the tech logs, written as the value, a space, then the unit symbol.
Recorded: 0.9 MPa
